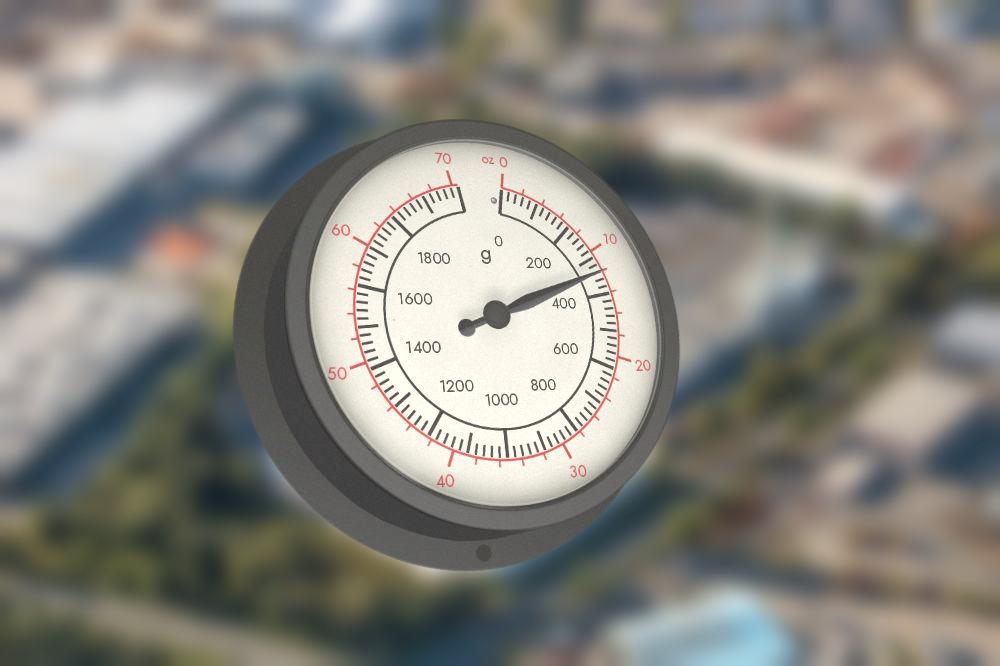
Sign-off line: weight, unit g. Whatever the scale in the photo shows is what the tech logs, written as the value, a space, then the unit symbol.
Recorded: 340 g
